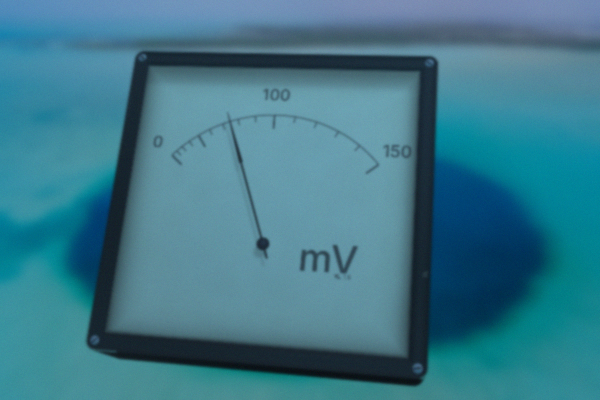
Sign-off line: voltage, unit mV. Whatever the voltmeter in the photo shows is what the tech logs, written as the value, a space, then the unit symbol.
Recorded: 75 mV
